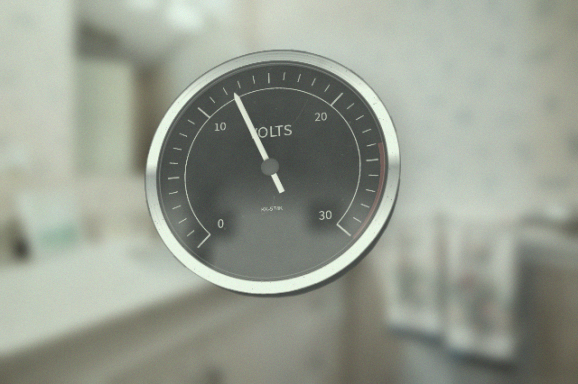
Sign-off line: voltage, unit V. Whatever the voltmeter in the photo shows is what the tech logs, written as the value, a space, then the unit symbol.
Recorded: 12.5 V
